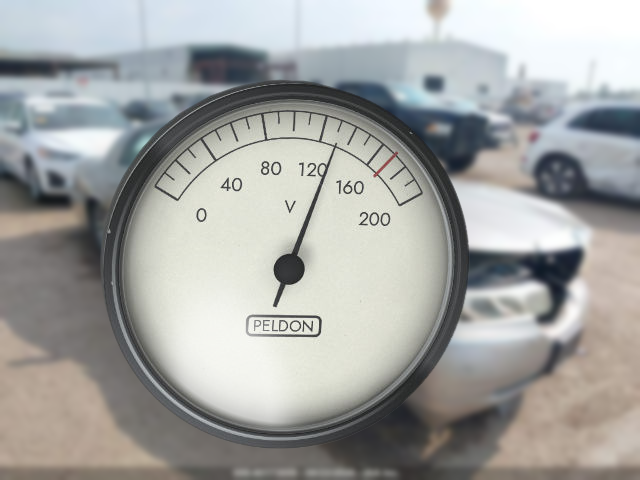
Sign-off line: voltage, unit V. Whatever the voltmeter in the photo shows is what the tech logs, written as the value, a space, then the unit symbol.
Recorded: 130 V
